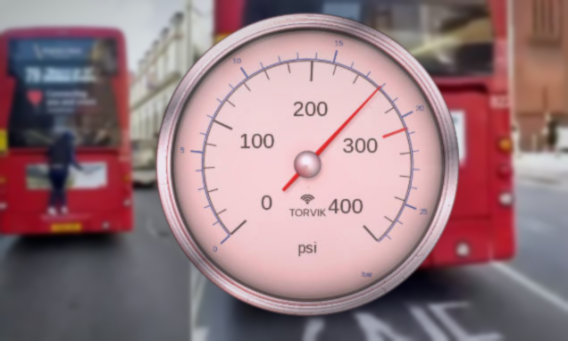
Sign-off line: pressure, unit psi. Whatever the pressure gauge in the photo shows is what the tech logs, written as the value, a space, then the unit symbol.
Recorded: 260 psi
